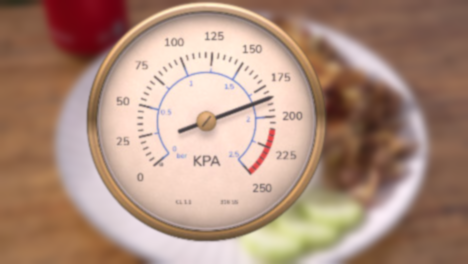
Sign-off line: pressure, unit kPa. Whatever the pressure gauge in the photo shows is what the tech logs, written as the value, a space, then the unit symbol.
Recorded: 185 kPa
